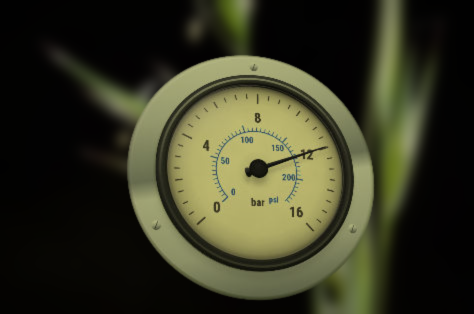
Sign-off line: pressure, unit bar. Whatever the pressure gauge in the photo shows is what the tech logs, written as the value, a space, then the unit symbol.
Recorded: 12 bar
